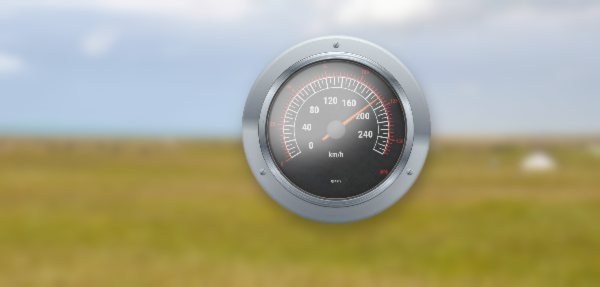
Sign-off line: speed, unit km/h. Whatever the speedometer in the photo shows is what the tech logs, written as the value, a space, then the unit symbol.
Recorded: 190 km/h
